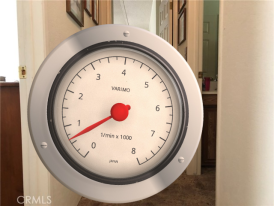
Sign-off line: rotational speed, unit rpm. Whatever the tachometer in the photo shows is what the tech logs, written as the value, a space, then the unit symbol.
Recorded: 625 rpm
